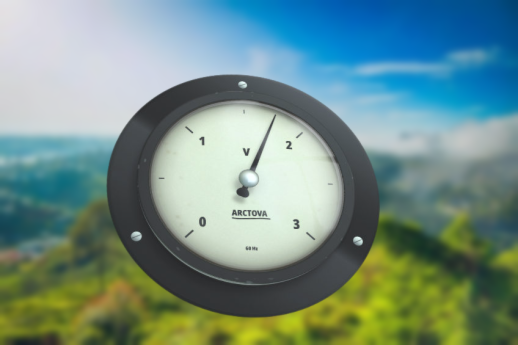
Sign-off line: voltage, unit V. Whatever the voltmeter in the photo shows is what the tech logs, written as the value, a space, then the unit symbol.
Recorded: 1.75 V
